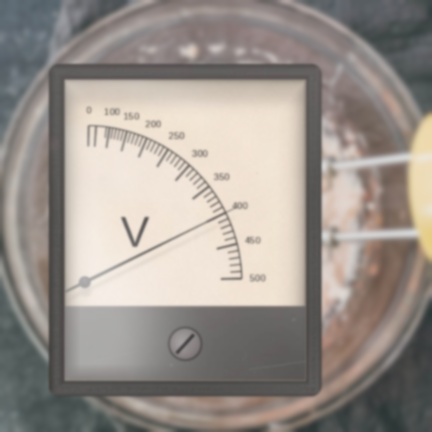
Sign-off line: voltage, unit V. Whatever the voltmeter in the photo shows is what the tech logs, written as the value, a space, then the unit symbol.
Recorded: 400 V
